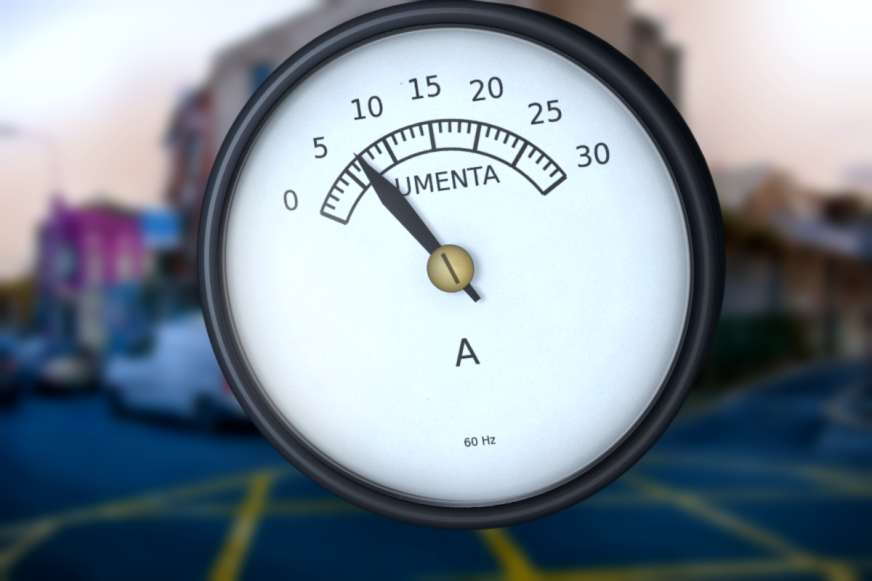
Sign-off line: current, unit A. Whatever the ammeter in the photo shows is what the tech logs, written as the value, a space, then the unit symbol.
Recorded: 7 A
